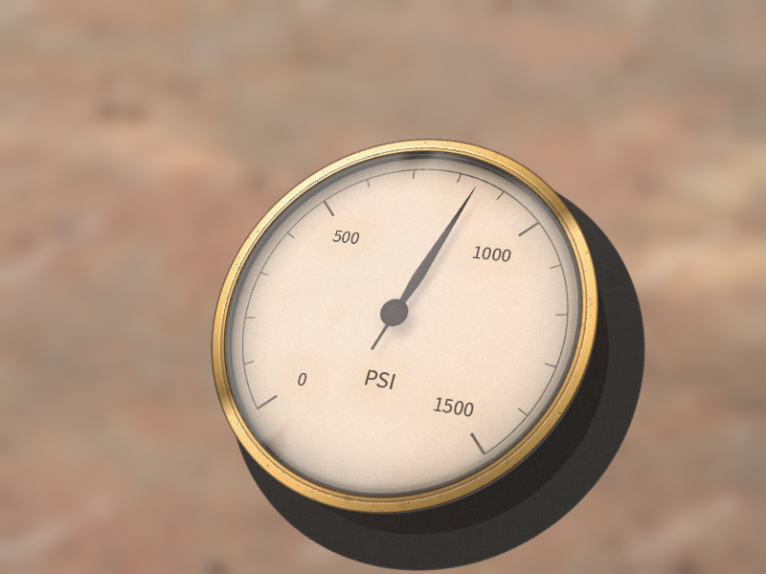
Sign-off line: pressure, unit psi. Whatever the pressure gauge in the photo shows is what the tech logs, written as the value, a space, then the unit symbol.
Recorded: 850 psi
